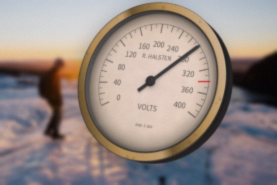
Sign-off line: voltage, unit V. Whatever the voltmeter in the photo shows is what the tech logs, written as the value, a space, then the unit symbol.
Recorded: 280 V
